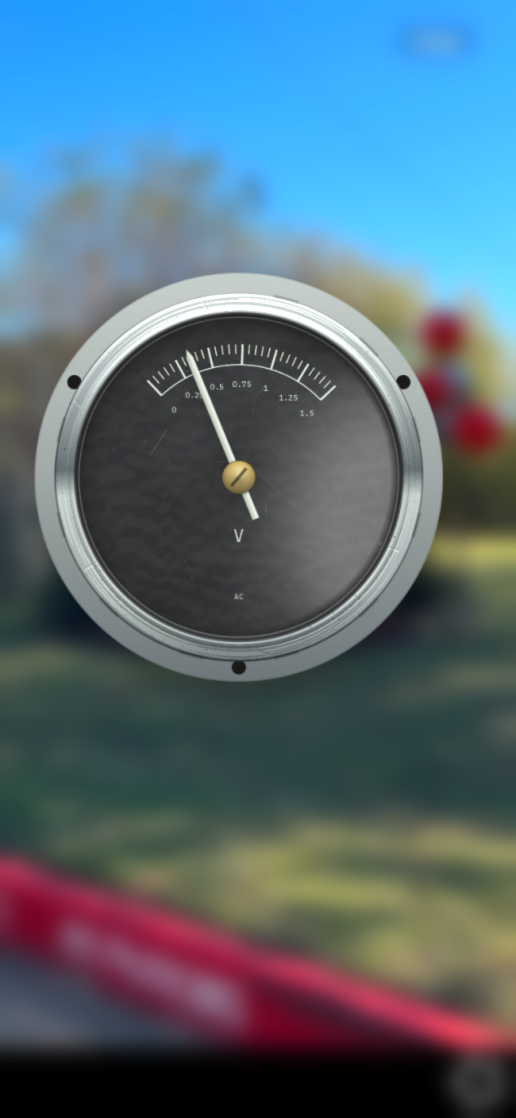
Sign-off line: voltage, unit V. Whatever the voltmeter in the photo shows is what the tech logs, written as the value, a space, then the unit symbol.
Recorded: 0.35 V
